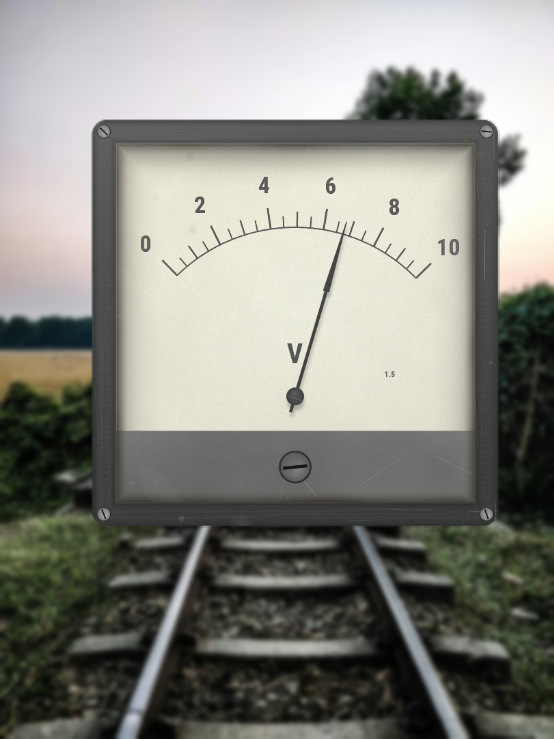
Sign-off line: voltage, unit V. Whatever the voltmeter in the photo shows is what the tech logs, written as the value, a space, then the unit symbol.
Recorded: 6.75 V
